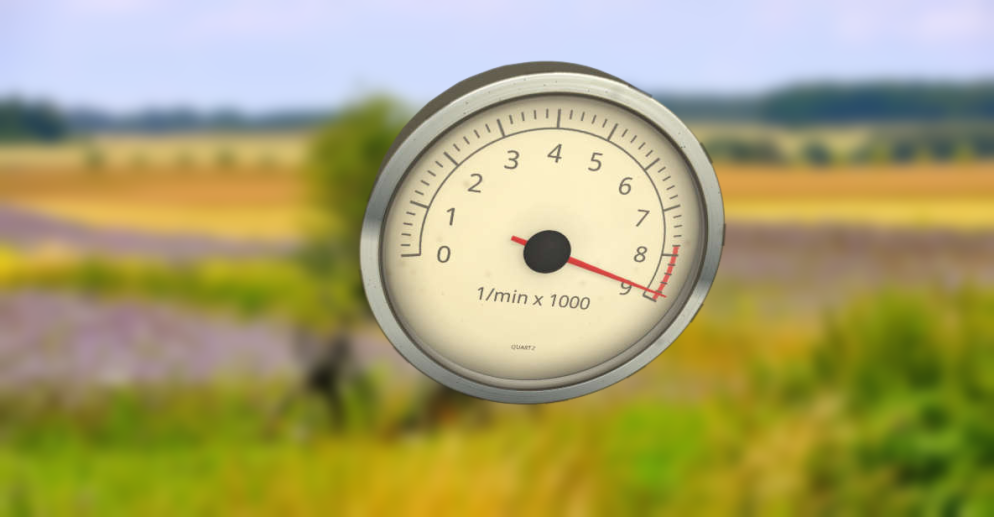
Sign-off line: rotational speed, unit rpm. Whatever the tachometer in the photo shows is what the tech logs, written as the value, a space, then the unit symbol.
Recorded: 8800 rpm
